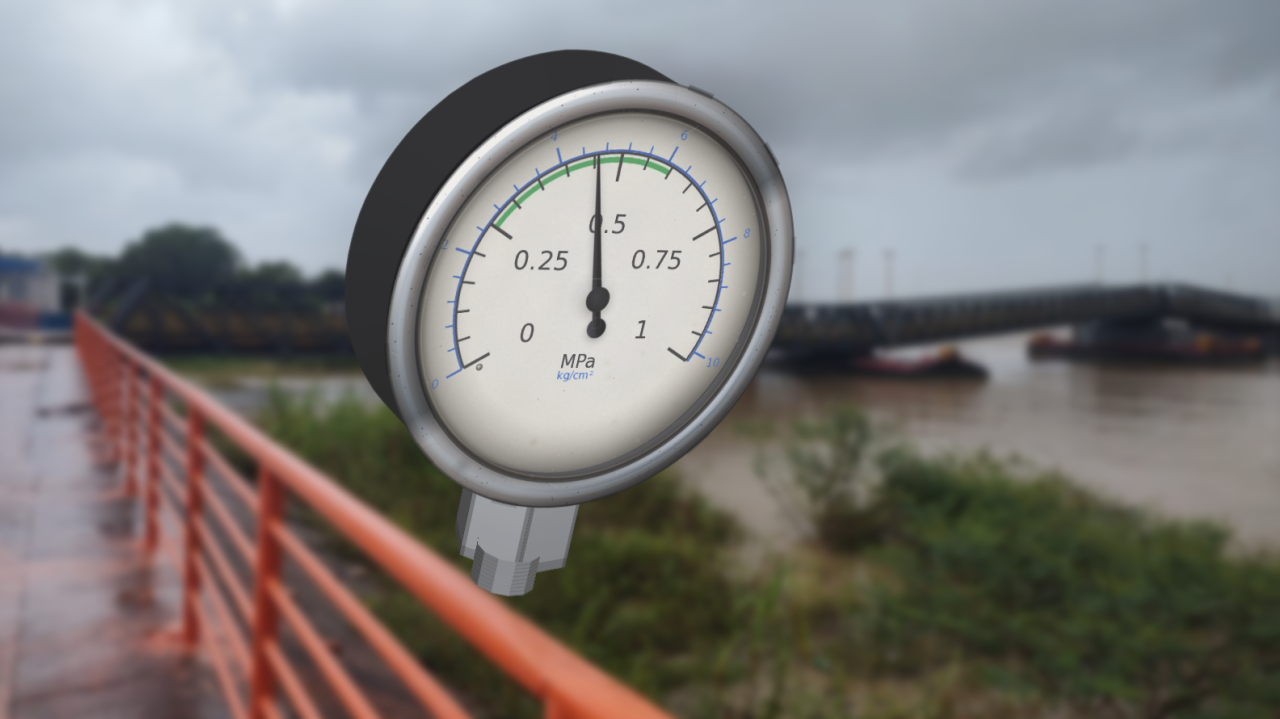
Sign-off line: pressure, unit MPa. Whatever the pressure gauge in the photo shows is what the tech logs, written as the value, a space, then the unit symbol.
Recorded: 0.45 MPa
